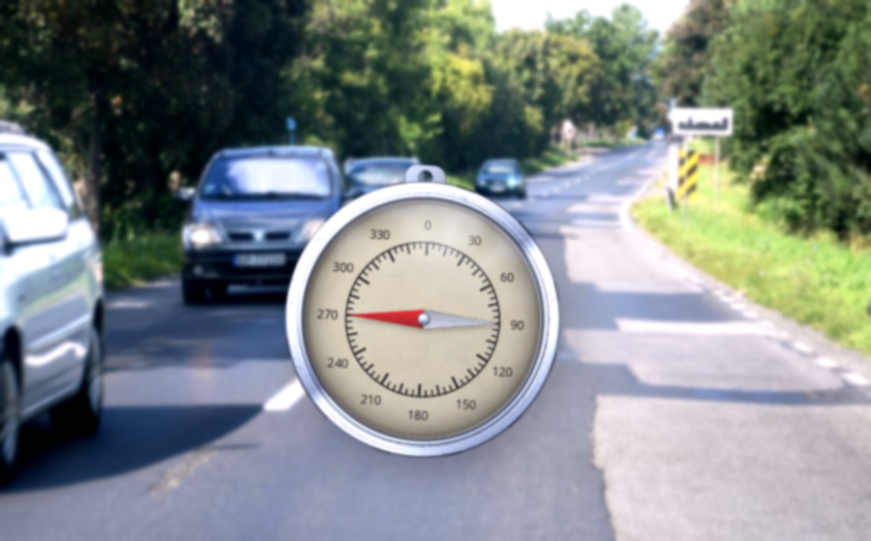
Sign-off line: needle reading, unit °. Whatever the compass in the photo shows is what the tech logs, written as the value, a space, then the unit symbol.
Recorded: 270 °
